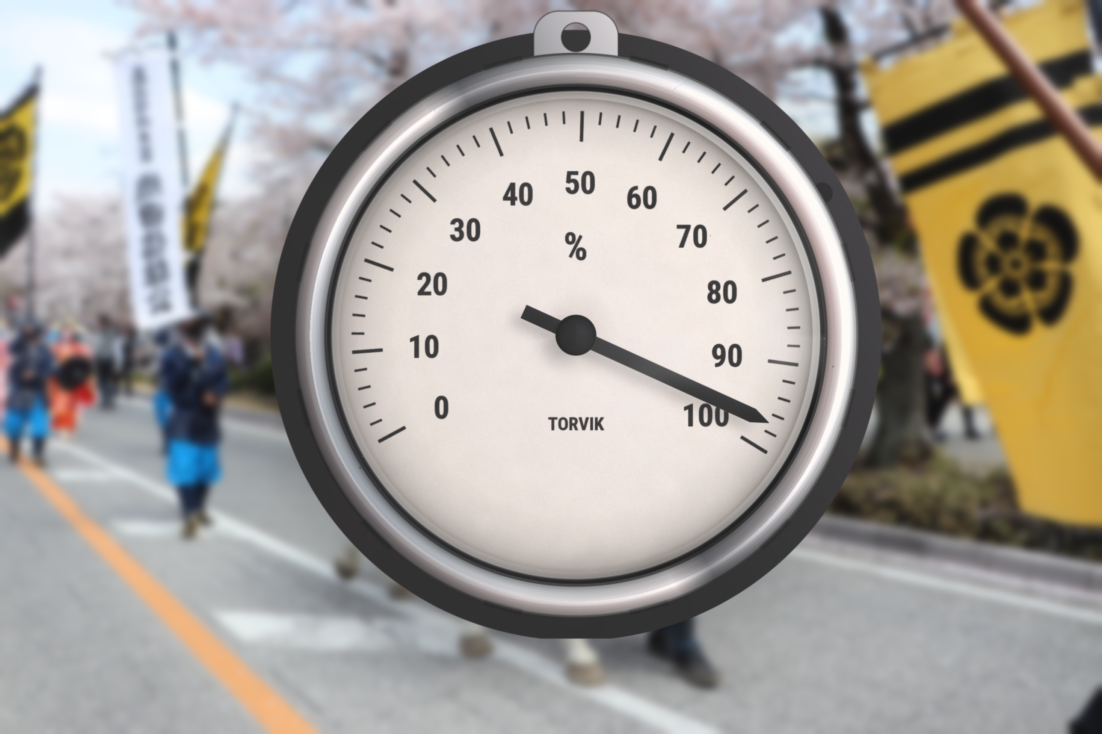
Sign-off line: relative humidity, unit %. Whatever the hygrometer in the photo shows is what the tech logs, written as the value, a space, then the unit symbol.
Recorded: 97 %
